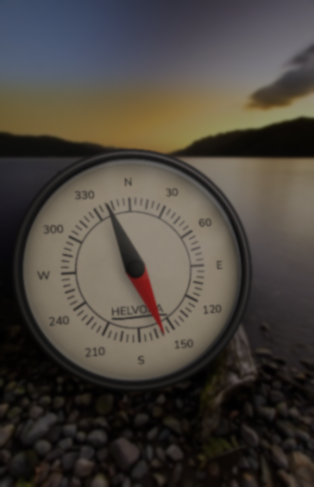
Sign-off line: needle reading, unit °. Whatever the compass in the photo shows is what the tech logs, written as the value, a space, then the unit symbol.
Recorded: 160 °
